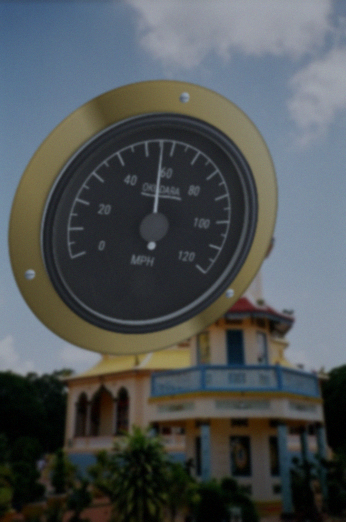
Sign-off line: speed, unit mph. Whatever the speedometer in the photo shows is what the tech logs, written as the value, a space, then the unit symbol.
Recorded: 55 mph
